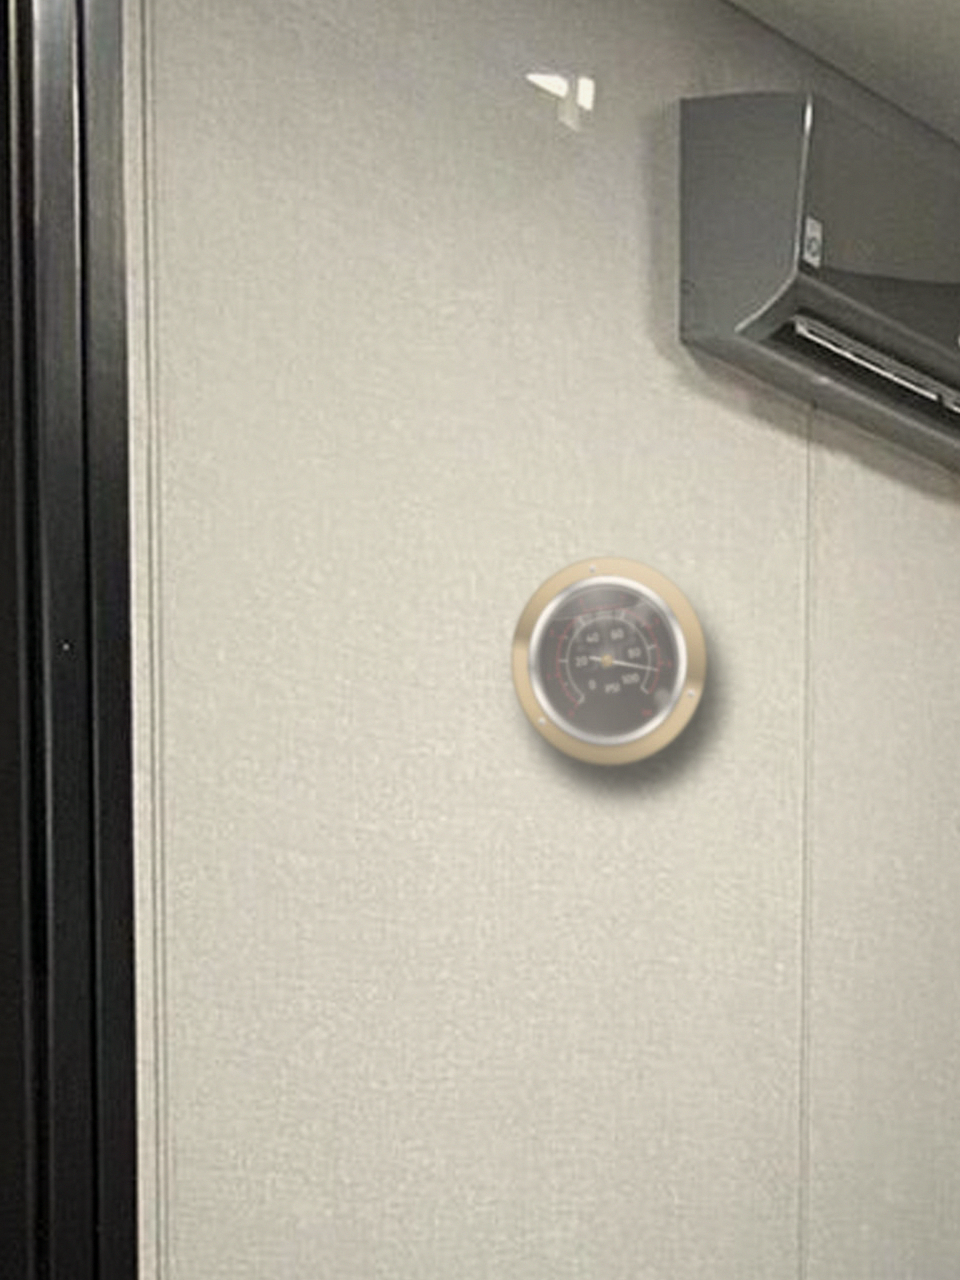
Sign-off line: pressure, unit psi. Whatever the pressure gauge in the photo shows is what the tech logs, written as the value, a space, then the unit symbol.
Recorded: 90 psi
